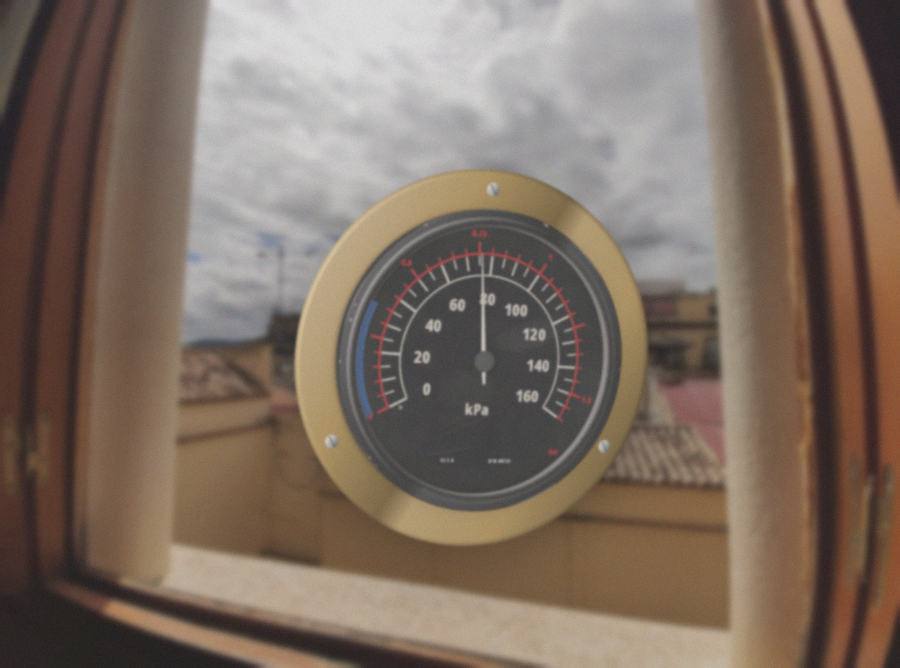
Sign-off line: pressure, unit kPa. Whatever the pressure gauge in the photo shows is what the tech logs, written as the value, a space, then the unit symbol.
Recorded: 75 kPa
